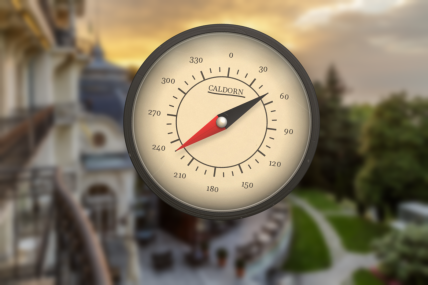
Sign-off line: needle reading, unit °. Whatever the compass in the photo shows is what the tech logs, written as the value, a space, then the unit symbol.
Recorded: 230 °
